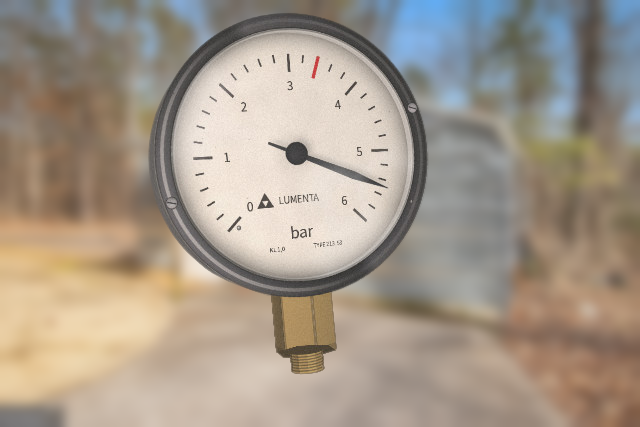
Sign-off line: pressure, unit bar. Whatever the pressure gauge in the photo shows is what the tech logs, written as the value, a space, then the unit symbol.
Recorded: 5.5 bar
